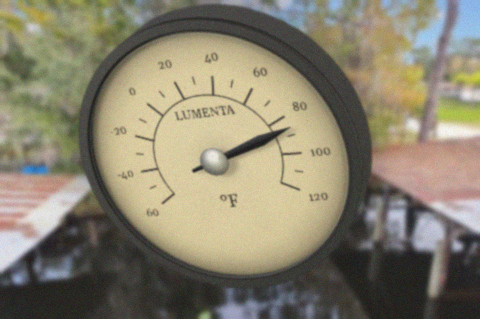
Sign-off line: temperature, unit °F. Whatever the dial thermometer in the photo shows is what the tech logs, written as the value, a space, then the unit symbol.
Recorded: 85 °F
